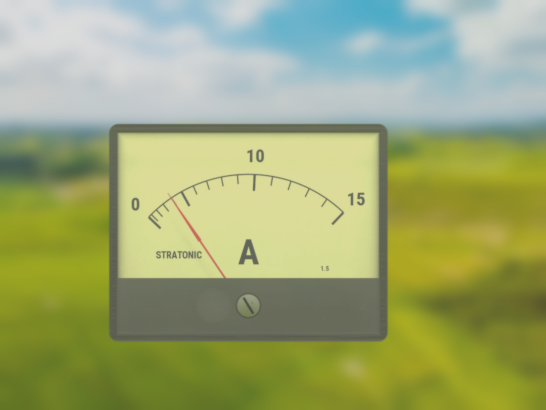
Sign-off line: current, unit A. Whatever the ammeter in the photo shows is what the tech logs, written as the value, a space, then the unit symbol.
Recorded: 4 A
